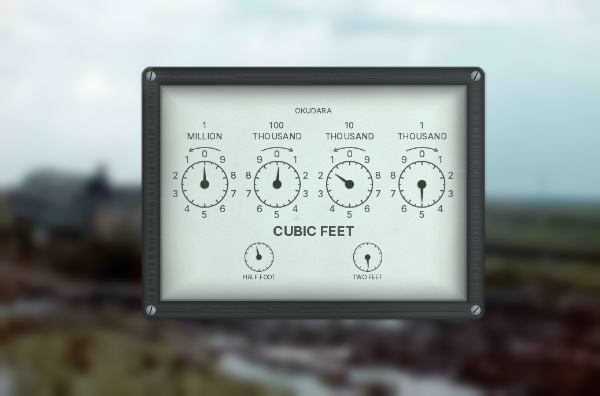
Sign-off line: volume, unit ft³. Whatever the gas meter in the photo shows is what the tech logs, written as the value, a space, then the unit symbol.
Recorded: 1500 ft³
